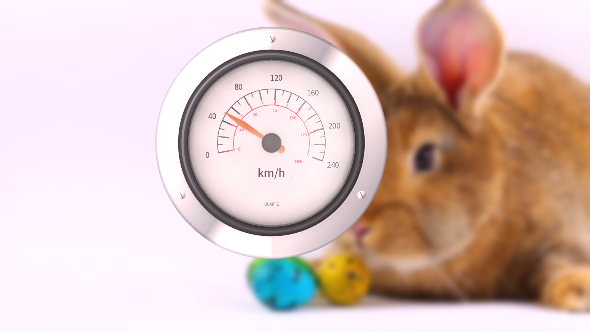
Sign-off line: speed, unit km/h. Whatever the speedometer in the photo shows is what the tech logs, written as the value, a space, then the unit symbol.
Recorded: 50 km/h
